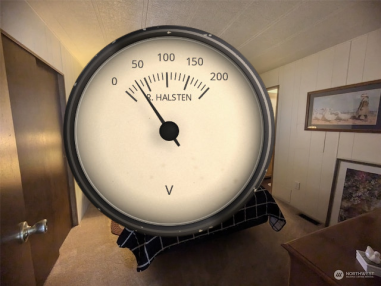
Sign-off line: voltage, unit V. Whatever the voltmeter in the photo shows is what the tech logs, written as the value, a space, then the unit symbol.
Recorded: 30 V
